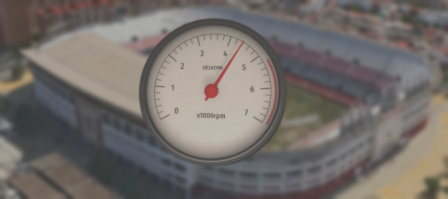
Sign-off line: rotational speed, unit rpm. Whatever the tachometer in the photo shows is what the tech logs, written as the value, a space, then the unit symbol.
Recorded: 4400 rpm
